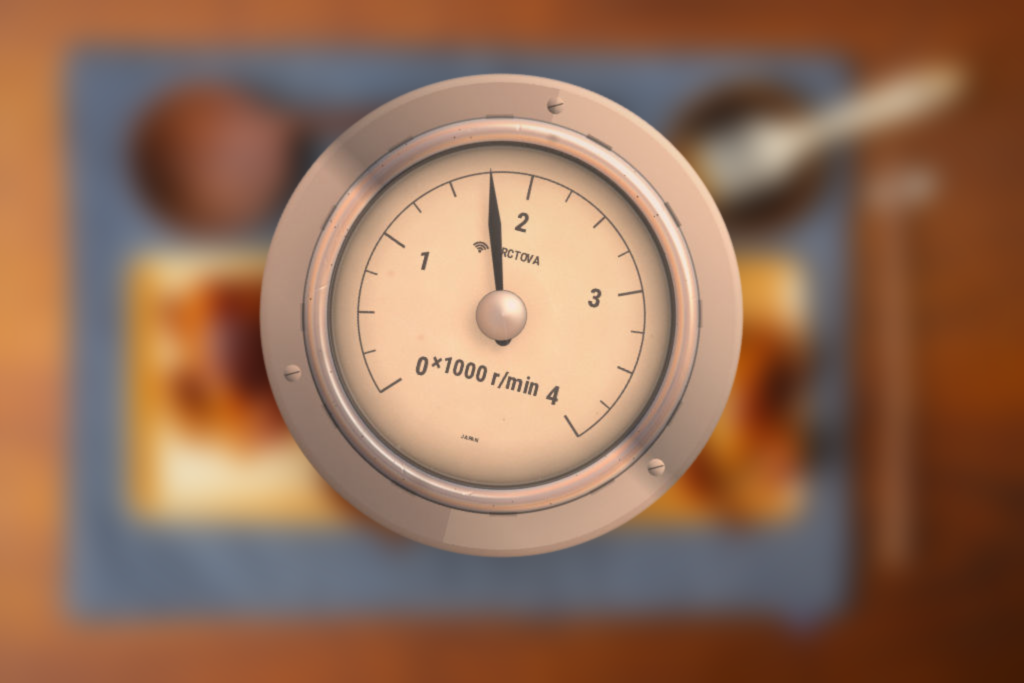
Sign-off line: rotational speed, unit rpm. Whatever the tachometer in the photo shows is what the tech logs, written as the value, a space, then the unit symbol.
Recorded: 1750 rpm
